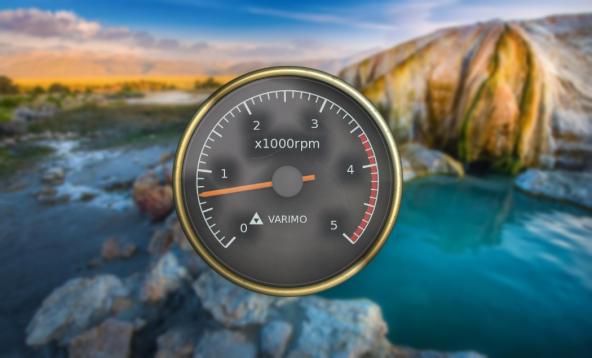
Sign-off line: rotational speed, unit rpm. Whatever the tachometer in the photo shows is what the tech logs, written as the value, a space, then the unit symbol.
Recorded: 700 rpm
